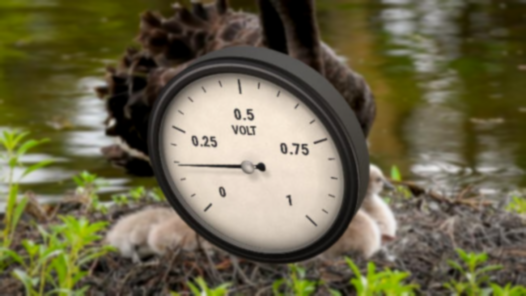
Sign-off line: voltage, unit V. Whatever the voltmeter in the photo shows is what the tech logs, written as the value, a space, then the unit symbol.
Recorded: 0.15 V
